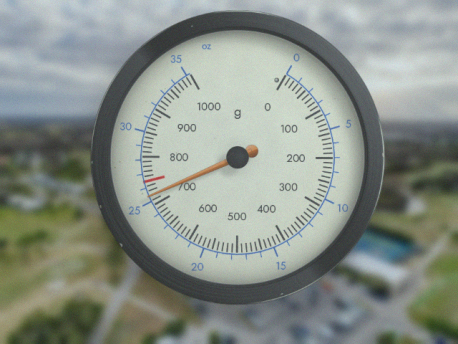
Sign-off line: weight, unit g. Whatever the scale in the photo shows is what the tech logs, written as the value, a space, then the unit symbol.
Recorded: 720 g
